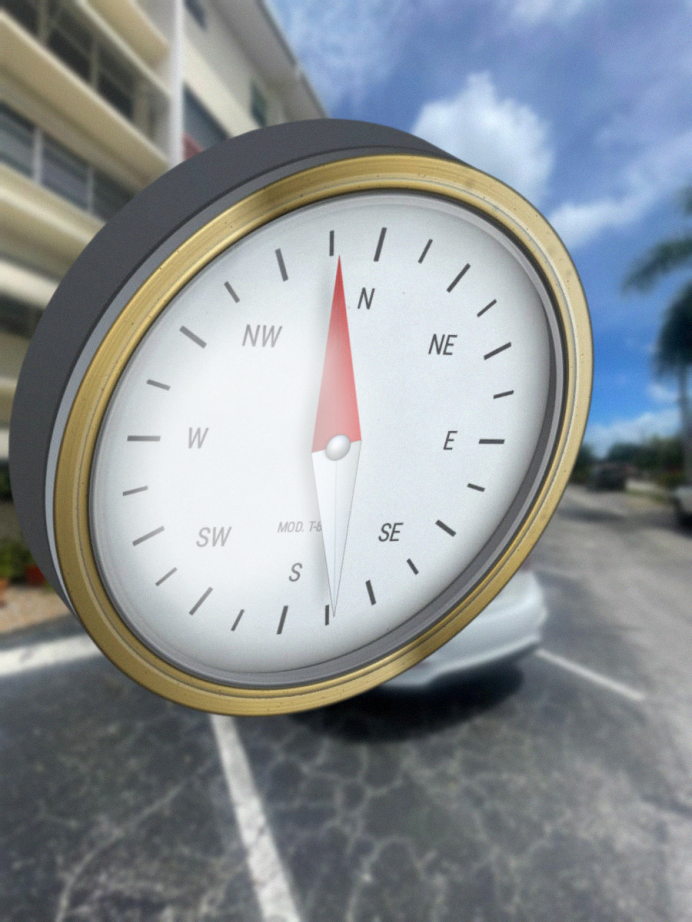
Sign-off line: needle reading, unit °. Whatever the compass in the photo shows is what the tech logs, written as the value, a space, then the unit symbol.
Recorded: 345 °
